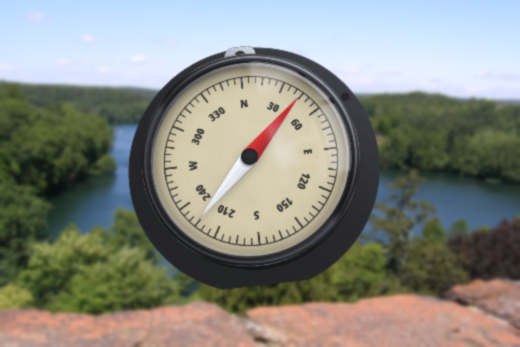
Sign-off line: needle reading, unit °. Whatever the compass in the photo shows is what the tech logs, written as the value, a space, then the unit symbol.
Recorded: 45 °
